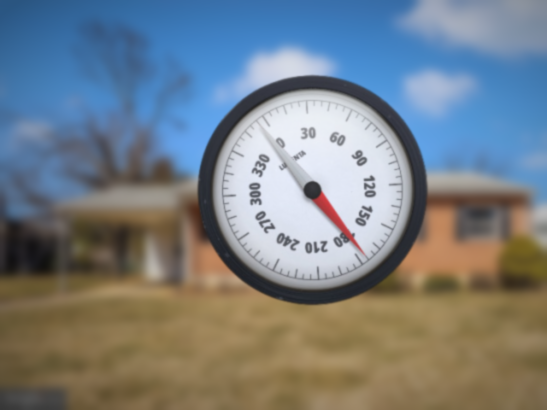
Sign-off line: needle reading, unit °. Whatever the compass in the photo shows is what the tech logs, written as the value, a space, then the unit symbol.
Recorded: 175 °
